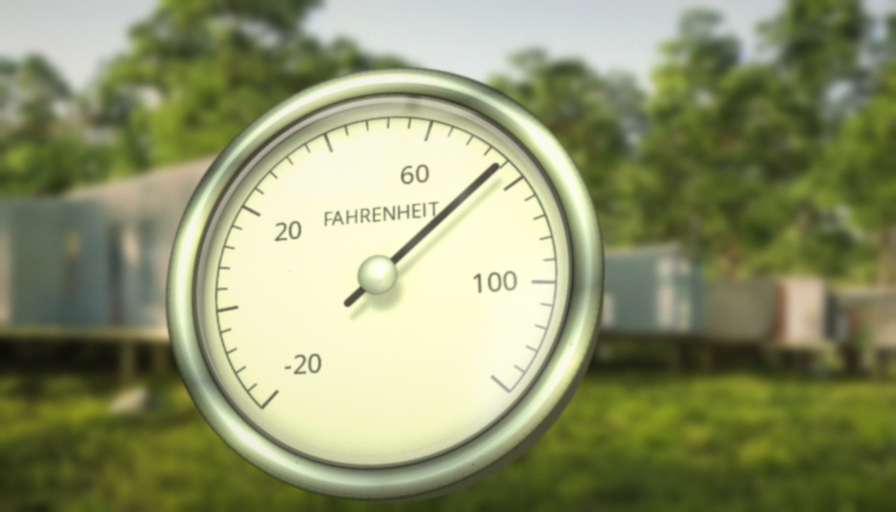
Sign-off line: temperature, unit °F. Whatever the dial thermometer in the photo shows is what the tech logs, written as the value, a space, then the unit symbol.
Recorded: 76 °F
